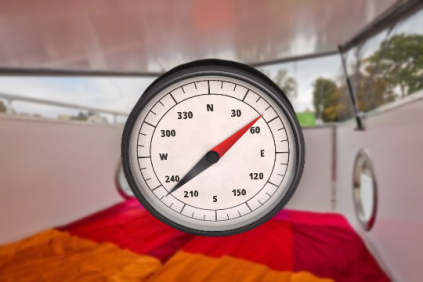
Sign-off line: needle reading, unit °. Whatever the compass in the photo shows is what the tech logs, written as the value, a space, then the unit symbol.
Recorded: 50 °
